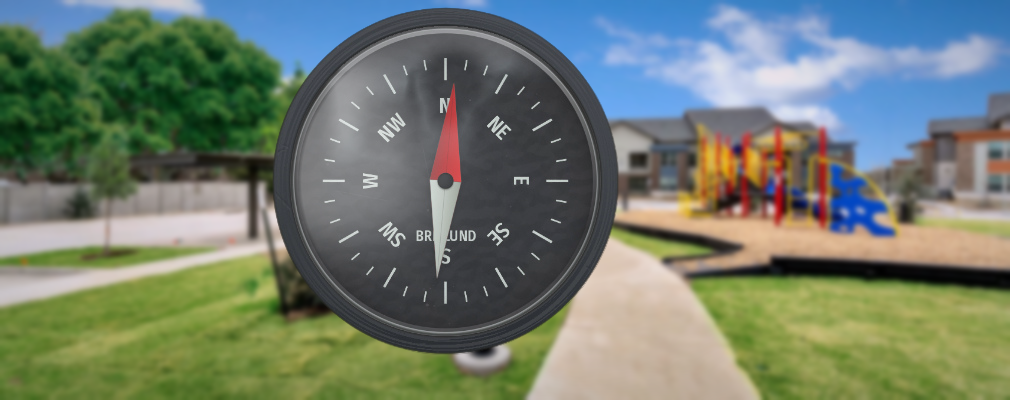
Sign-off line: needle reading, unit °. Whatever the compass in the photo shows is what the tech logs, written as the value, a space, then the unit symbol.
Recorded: 5 °
